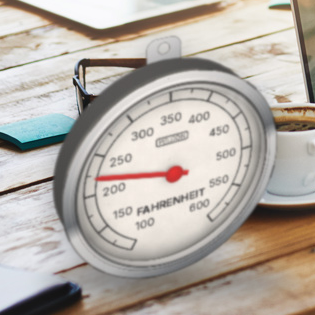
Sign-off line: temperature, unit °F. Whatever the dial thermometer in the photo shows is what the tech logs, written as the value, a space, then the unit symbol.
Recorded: 225 °F
